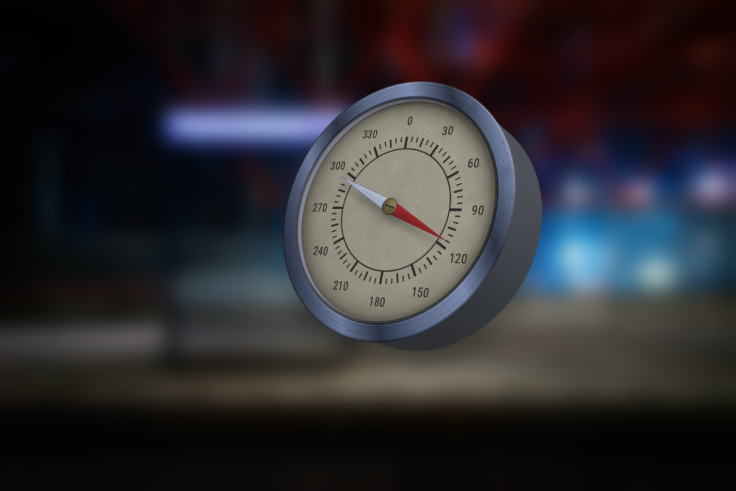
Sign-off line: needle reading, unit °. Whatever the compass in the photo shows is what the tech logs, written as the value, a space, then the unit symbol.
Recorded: 115 °
